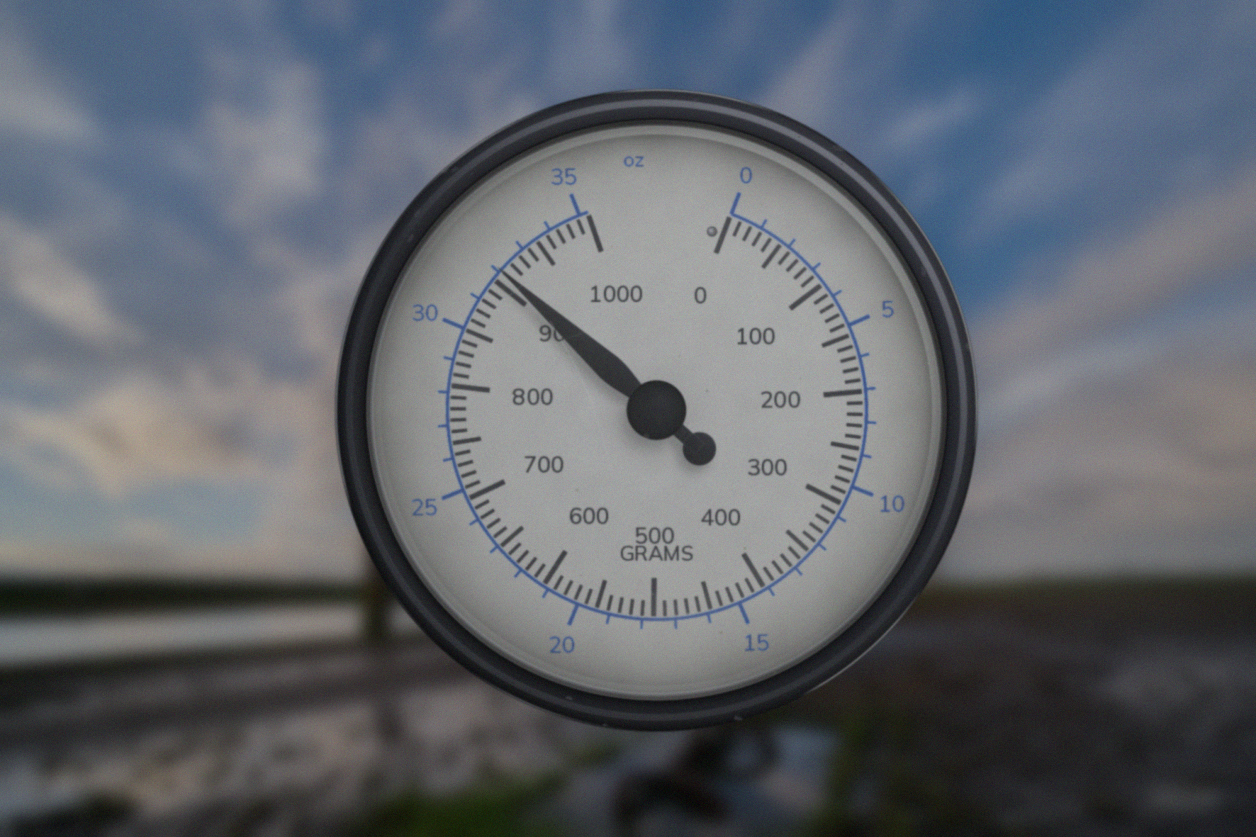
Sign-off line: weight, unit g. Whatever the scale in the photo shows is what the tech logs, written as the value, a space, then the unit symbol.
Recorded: 910 g
